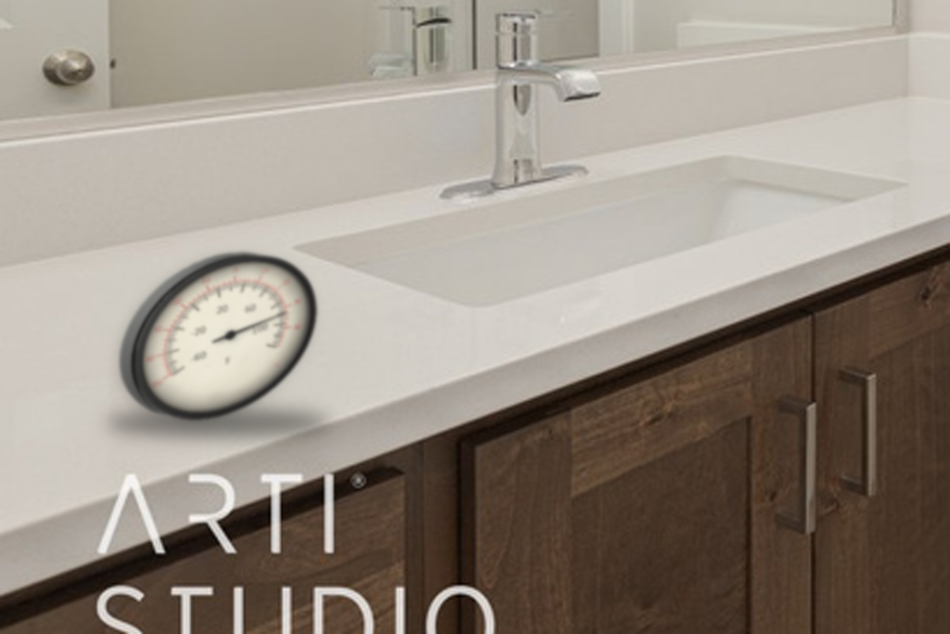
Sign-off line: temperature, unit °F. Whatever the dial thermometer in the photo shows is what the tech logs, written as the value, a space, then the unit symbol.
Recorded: 90 °F
